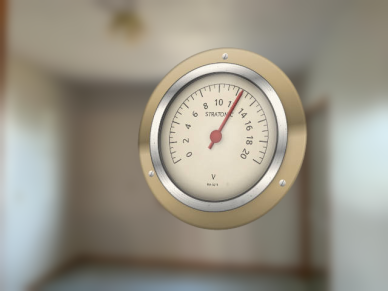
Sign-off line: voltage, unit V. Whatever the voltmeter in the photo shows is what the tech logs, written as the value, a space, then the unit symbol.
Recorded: 12.5 V
